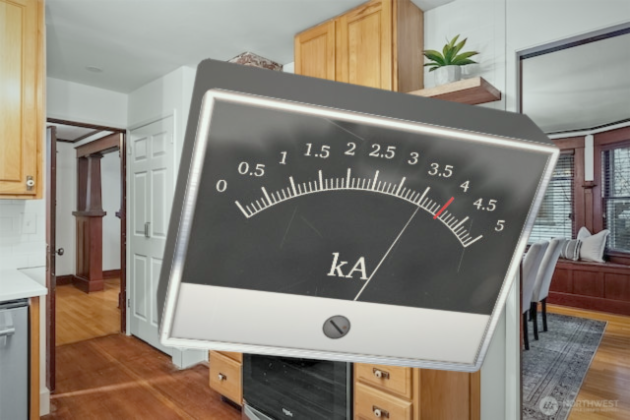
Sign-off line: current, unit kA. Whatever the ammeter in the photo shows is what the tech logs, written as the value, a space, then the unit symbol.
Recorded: 3.5 kA
